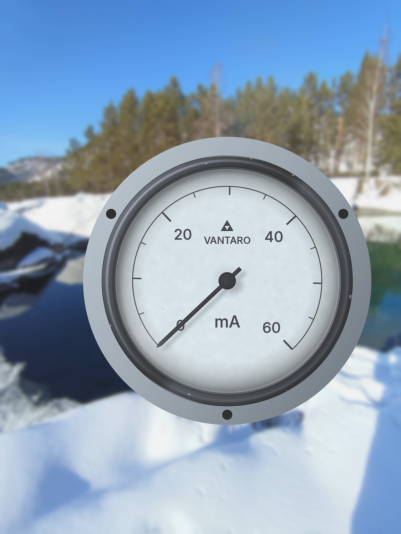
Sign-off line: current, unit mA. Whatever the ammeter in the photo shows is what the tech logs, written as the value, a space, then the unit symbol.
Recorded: 0 mA
